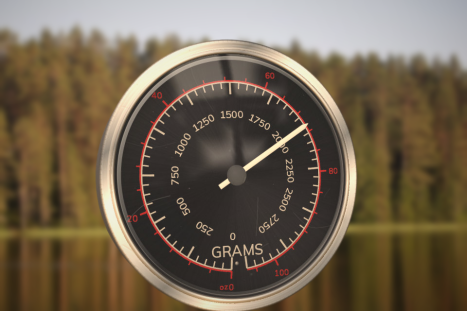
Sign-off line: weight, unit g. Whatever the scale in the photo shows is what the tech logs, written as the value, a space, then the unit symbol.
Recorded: 2000 g
